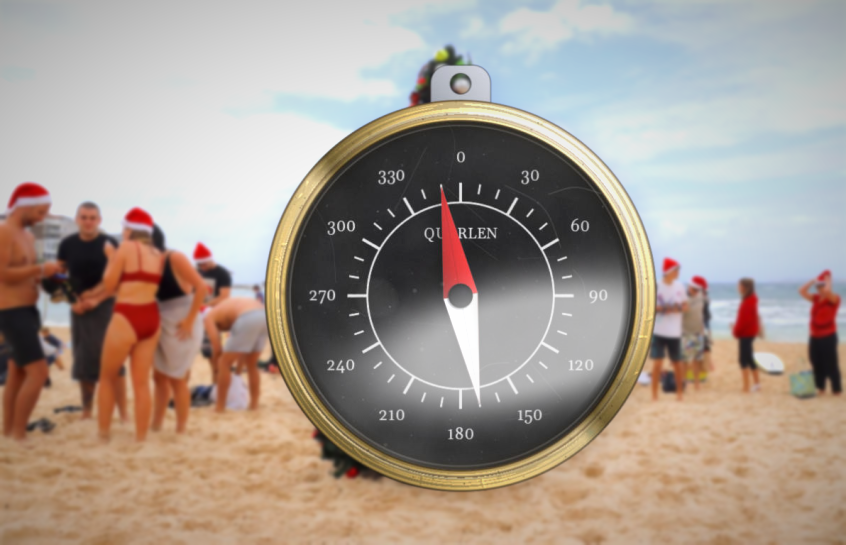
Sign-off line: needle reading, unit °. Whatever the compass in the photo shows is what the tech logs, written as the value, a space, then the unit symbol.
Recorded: 350 °
